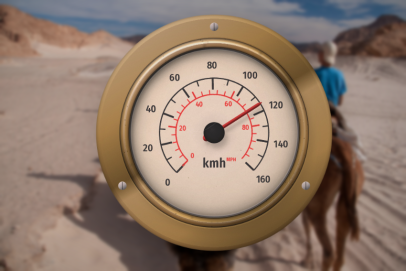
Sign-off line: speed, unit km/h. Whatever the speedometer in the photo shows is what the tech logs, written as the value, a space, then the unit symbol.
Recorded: 115 km/h
